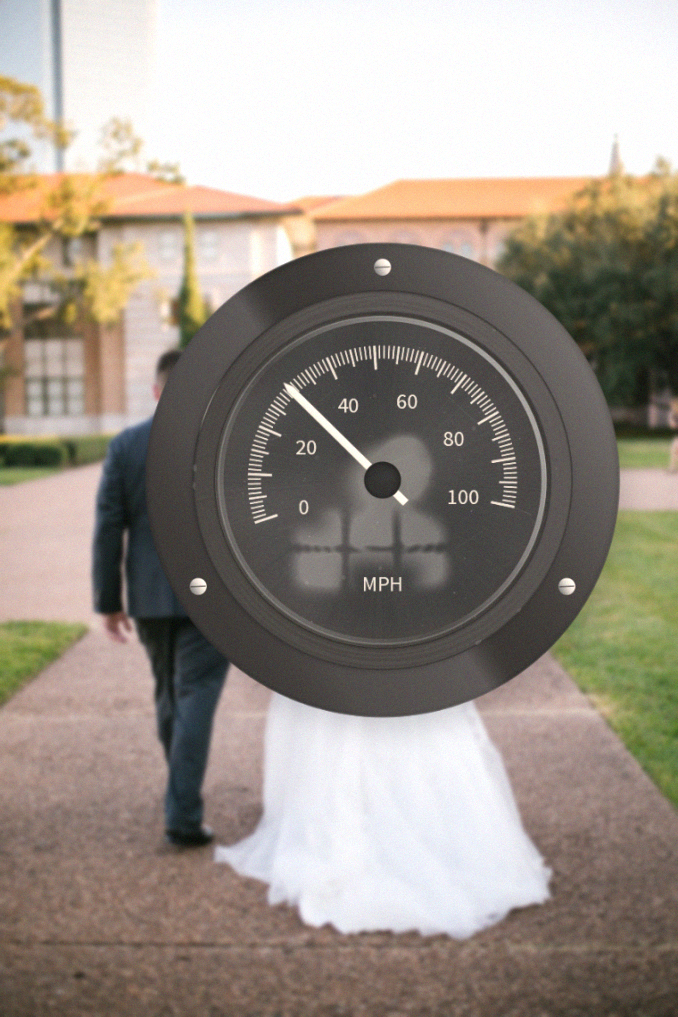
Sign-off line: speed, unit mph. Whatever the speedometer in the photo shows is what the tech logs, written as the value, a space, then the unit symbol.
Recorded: 30 mph
